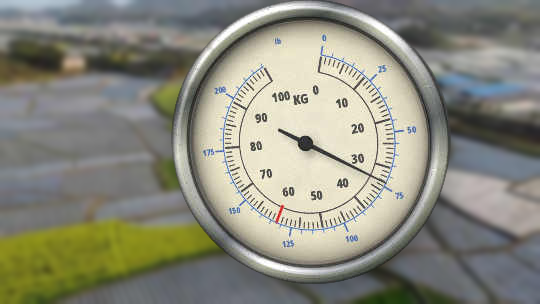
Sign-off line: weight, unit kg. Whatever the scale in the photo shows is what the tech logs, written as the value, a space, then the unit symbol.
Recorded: 33 kg
